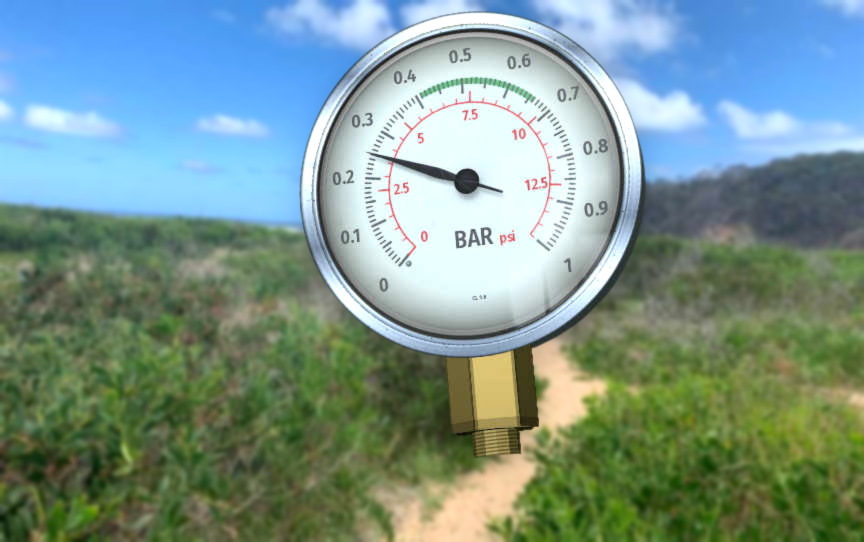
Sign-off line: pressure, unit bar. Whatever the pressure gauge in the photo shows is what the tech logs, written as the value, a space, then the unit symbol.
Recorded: 0.25 bar
